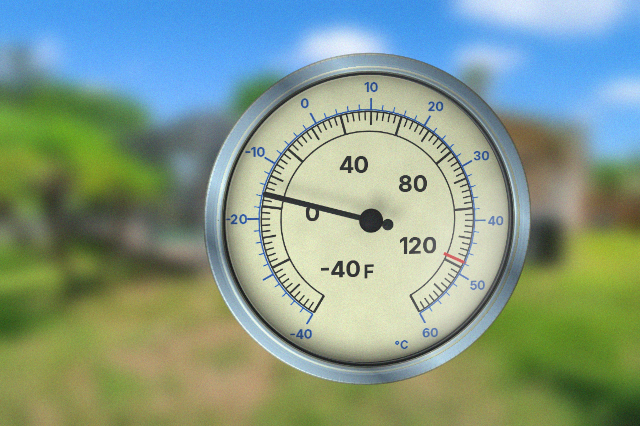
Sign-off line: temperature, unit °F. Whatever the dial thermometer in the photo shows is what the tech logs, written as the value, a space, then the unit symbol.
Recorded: 4 °F
